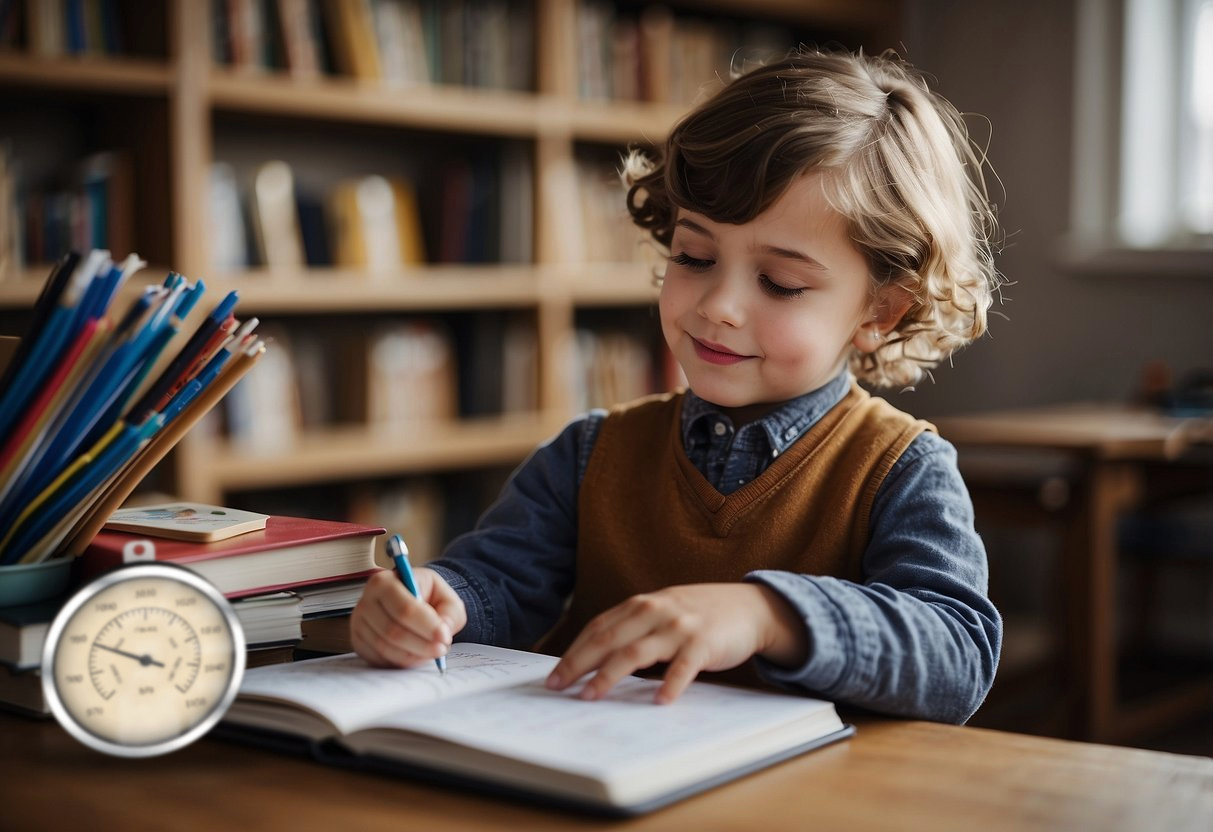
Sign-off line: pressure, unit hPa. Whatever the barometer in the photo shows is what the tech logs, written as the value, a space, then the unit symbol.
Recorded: 990 hPa
